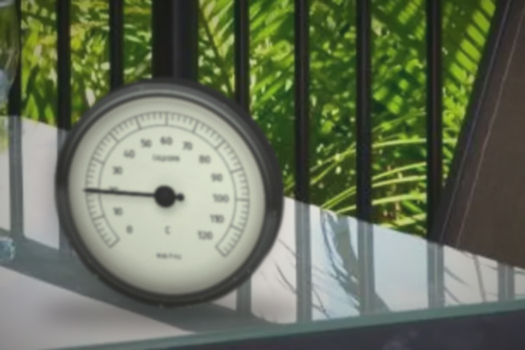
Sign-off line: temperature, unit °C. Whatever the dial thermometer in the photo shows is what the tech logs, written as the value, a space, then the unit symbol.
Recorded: 20 °C
